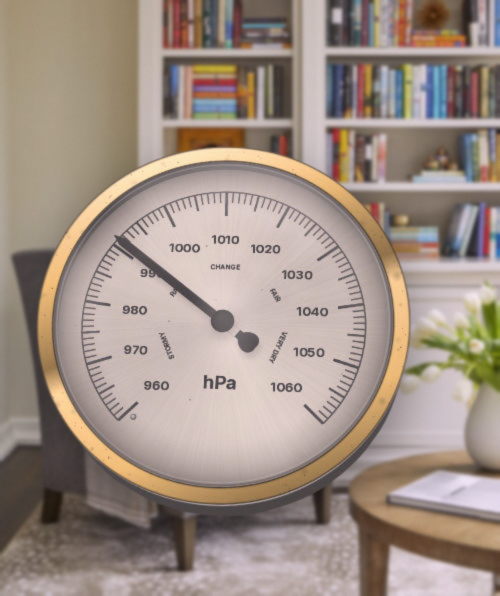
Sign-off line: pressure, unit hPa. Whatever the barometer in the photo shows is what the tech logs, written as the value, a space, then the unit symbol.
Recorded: 991 hPa
